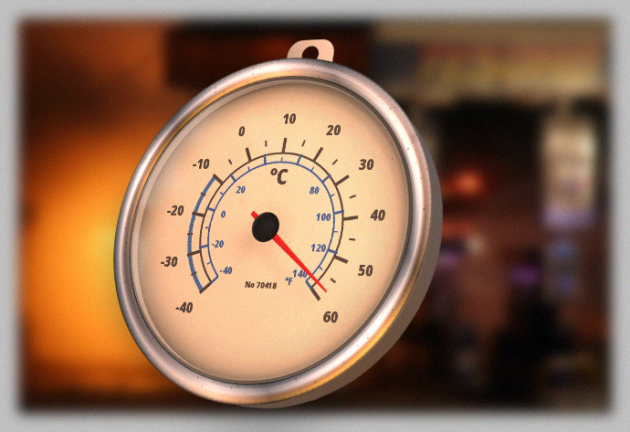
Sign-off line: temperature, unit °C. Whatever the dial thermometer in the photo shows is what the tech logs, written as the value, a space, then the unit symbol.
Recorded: 57.5 °C
